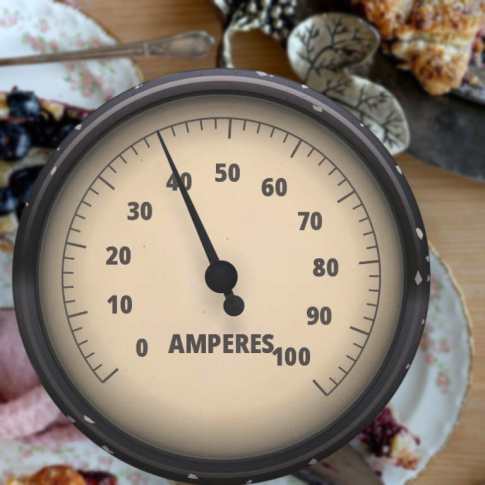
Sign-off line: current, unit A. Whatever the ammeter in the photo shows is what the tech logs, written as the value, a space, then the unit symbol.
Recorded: 40 A
